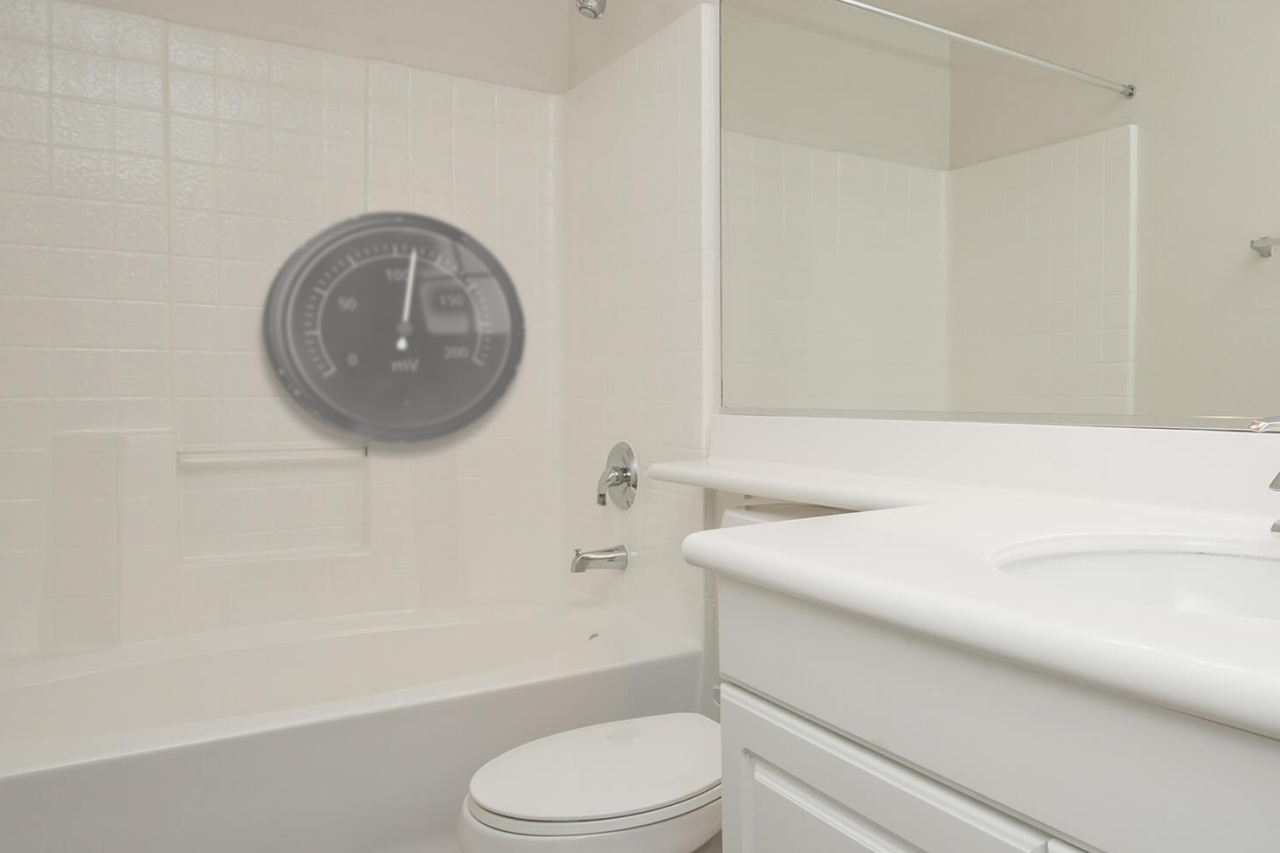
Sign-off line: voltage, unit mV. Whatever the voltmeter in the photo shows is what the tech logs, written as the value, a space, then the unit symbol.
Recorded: 110 mV
